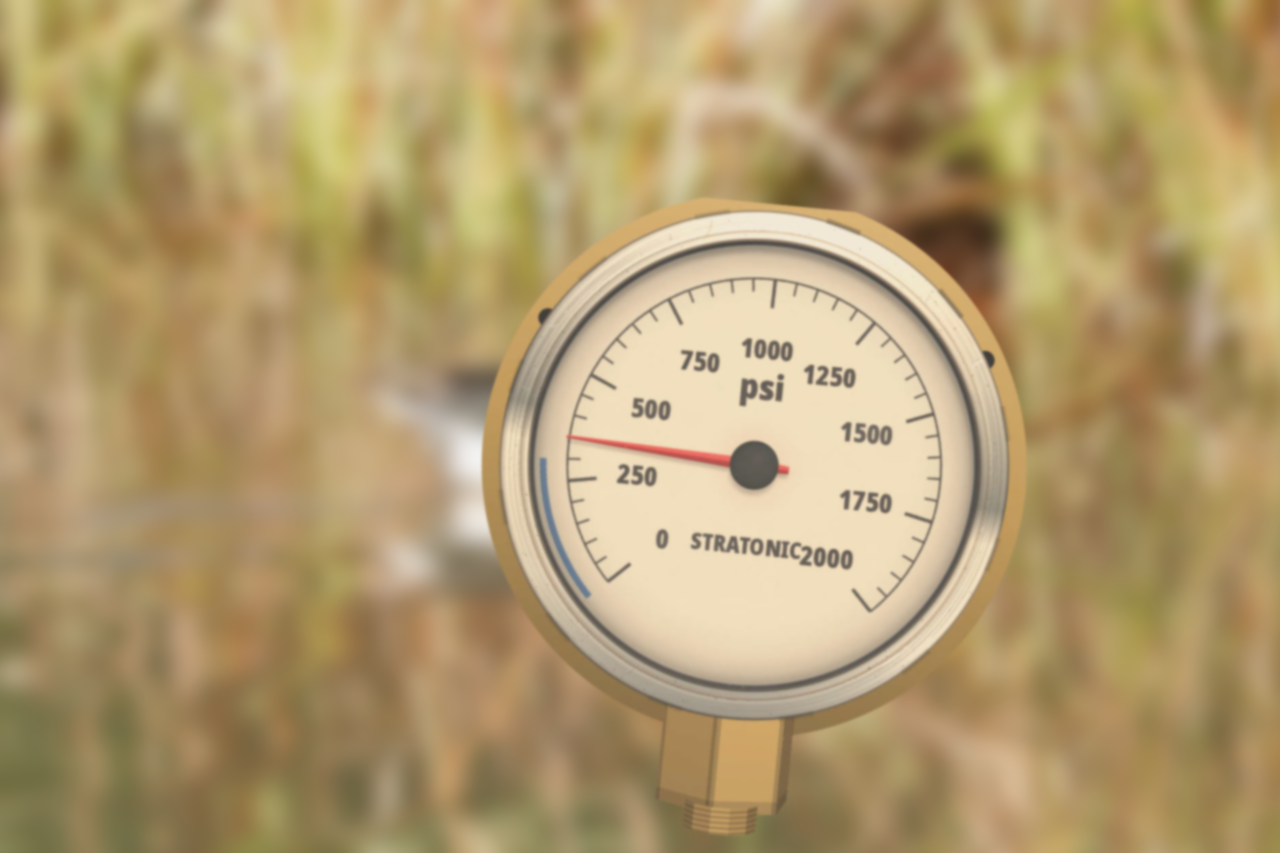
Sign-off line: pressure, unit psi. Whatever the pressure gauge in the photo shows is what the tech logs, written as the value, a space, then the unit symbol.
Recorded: 350 psi
